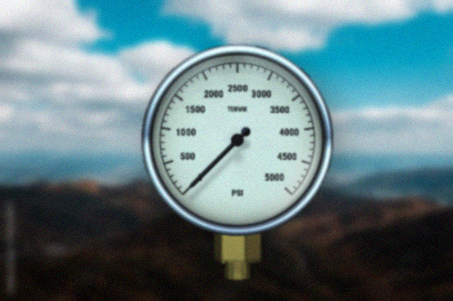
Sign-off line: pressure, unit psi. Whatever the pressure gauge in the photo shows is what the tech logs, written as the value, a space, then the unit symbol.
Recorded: 0 psi
